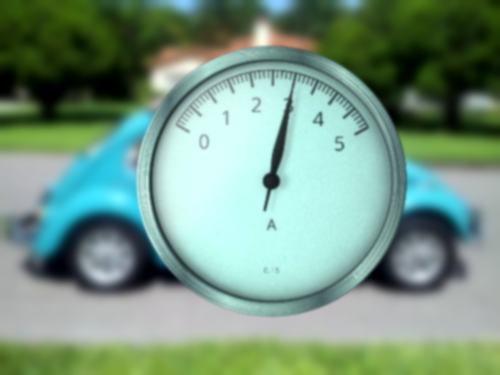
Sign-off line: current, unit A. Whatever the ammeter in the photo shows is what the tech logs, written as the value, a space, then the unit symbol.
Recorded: 3 A
